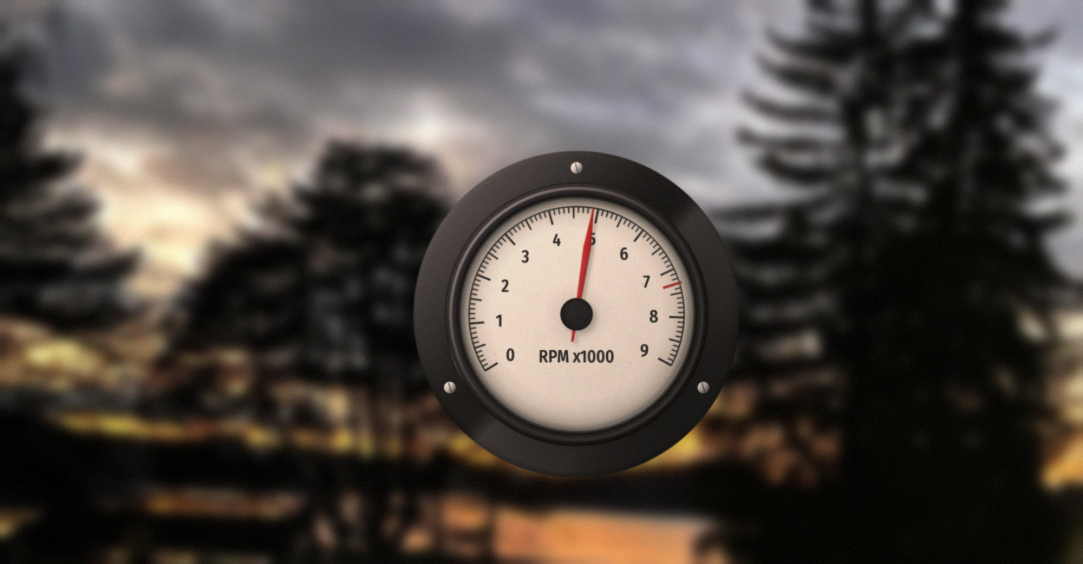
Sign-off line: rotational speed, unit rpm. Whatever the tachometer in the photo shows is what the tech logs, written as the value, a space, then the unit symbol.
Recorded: 4900 rpm
